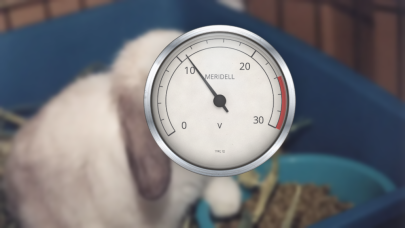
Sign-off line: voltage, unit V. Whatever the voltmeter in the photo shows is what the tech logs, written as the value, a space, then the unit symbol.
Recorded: 11 V
